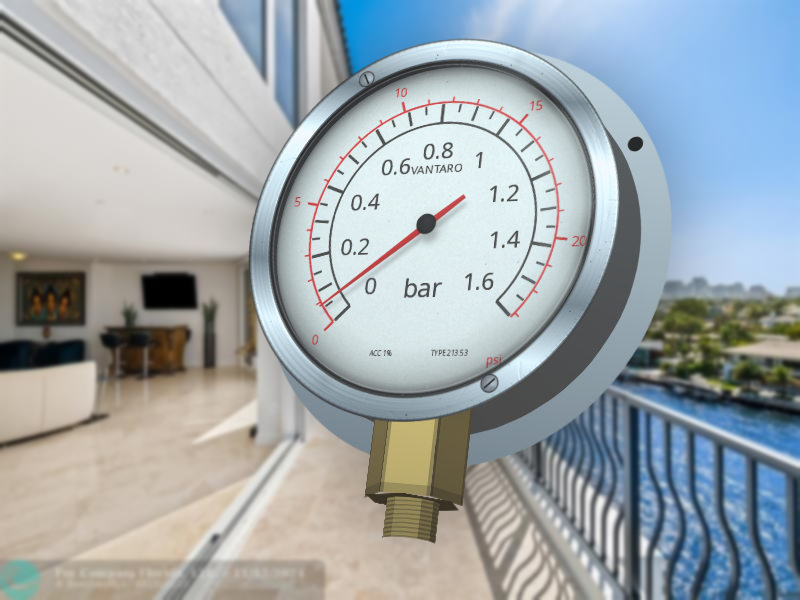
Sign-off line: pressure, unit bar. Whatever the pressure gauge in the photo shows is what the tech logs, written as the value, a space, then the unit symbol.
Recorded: 0.05 bar
